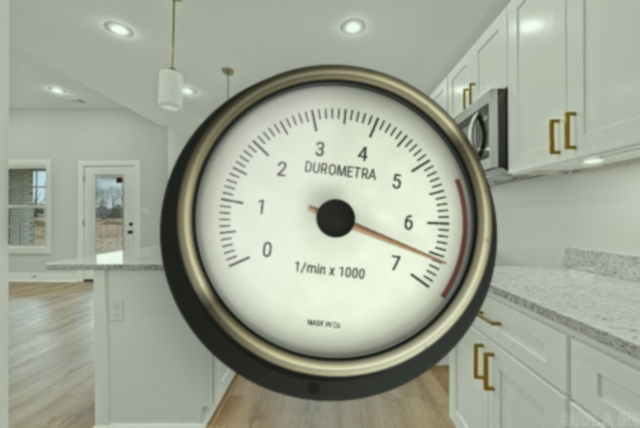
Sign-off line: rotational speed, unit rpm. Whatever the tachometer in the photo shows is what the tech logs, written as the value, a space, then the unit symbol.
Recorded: 6600 rpm
